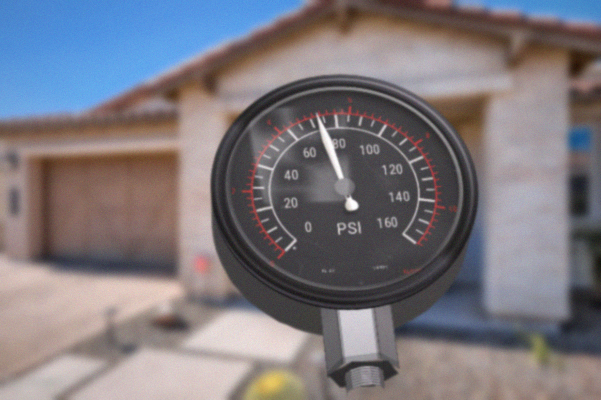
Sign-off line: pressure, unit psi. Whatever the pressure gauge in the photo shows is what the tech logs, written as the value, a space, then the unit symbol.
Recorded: 72.5 psi
